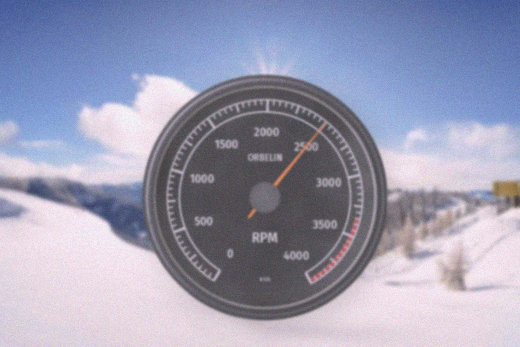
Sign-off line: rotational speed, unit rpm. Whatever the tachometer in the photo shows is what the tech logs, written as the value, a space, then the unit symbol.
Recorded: 2500 rpm
